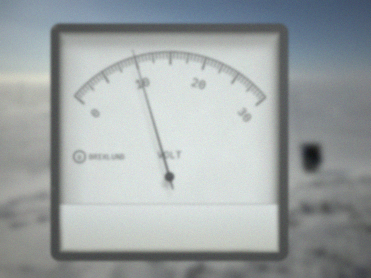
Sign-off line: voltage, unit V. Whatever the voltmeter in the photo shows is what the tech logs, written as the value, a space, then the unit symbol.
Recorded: 10 V
